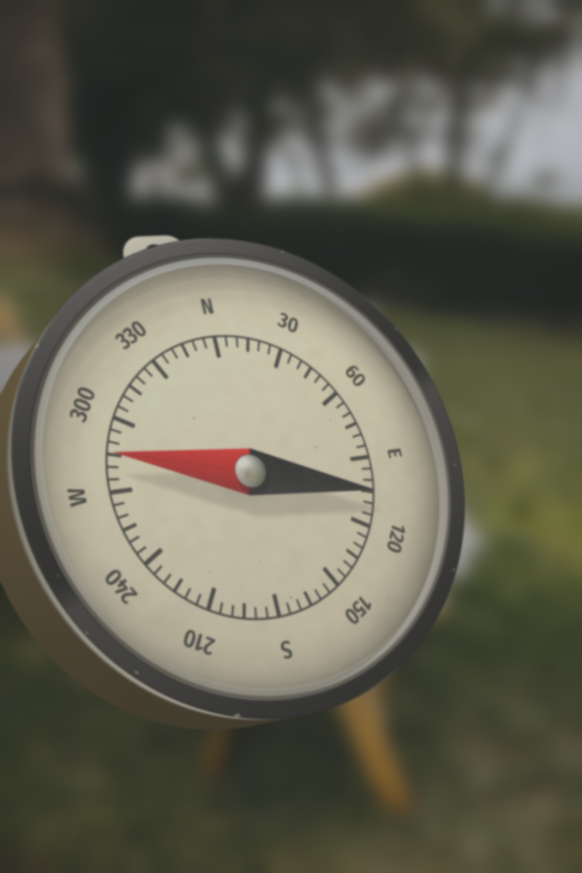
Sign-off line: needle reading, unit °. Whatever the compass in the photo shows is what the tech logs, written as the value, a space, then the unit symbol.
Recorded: 285 °
